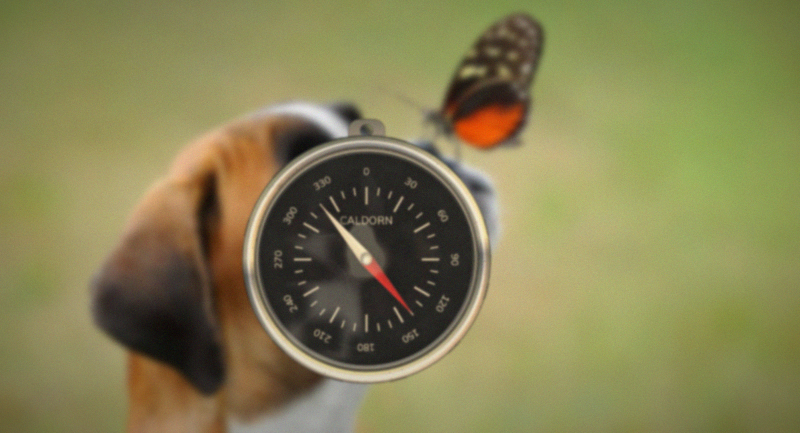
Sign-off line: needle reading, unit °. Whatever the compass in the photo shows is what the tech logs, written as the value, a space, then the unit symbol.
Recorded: 140 °
